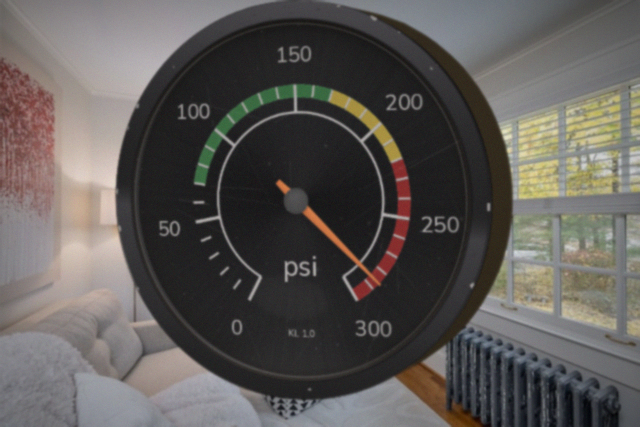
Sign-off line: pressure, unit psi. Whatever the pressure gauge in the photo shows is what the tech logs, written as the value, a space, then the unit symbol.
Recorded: 285 psi
